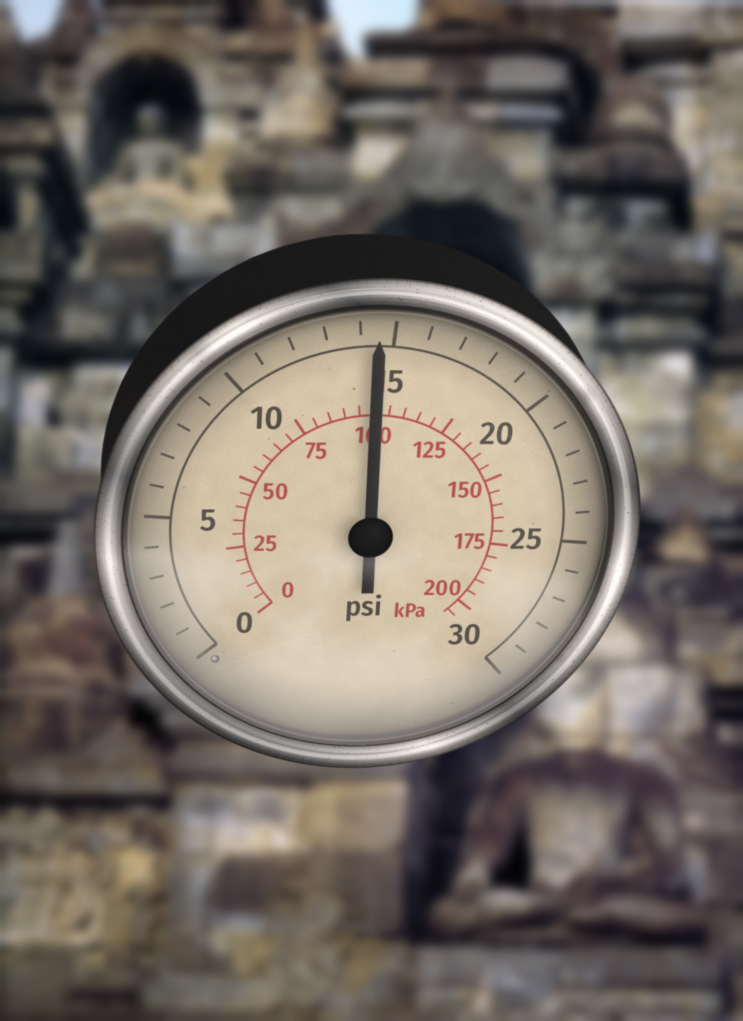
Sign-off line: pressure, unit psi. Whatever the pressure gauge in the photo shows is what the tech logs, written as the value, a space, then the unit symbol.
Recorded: 14.5 psi
